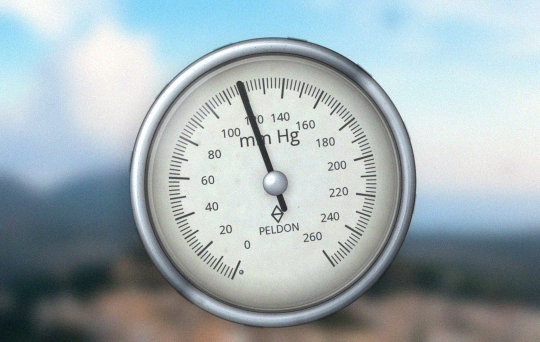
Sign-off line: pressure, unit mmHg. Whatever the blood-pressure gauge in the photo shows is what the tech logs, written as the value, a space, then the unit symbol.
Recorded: 118 mmHg
